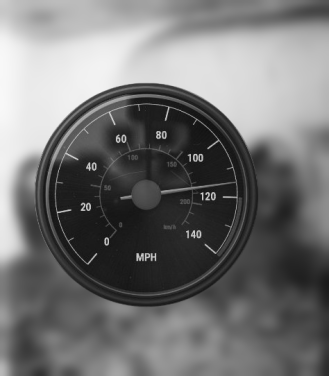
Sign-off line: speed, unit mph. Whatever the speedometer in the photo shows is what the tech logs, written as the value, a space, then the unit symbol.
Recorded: 115 mph
